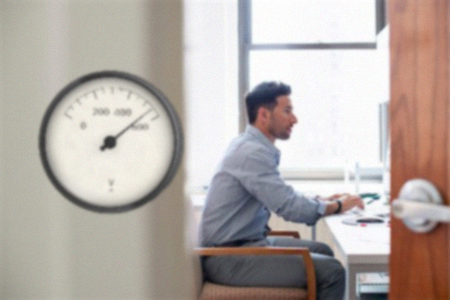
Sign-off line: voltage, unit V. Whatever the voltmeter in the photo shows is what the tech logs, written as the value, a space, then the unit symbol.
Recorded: 550 V
